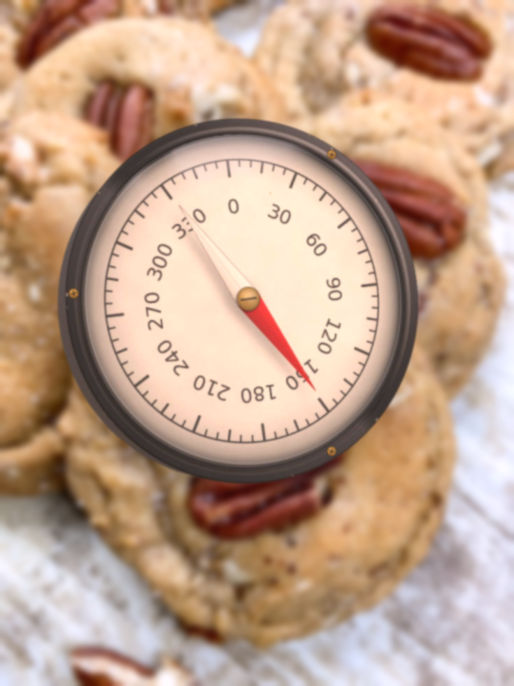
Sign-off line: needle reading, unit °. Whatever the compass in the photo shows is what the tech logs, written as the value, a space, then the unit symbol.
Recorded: 150 °
